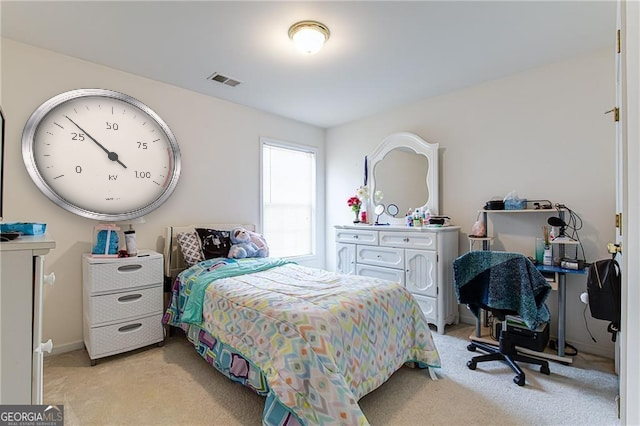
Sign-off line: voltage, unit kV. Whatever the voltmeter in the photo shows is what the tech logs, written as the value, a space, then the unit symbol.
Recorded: 30 kV
